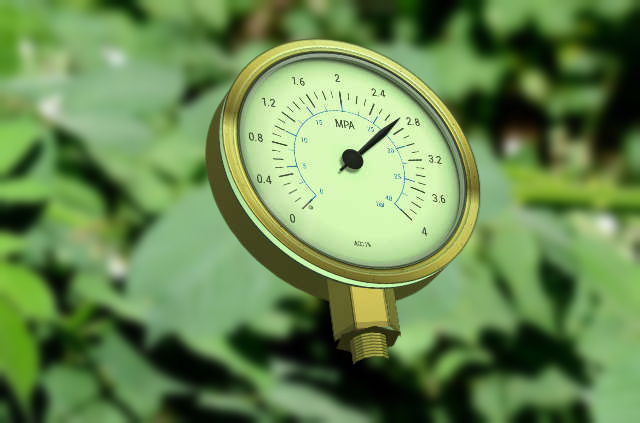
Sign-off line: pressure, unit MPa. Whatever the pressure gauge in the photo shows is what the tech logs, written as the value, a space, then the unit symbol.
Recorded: 2.7 MPa
